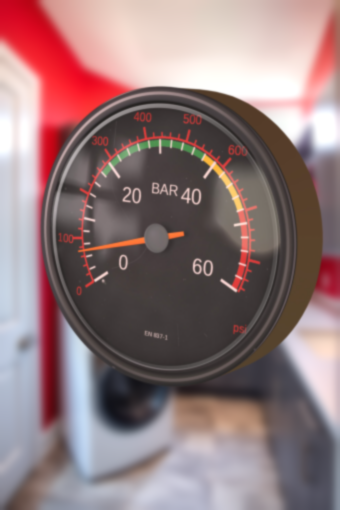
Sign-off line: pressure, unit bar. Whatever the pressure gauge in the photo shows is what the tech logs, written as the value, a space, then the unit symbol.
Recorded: 5 bar
